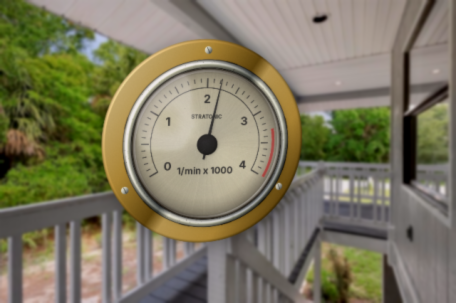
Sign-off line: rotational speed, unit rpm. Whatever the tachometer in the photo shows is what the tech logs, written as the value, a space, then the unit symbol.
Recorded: 2200 rpm
